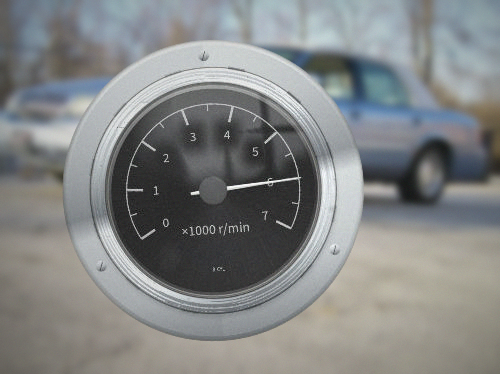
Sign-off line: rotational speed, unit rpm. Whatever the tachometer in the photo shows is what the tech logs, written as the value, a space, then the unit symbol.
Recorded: 6000 rpm
